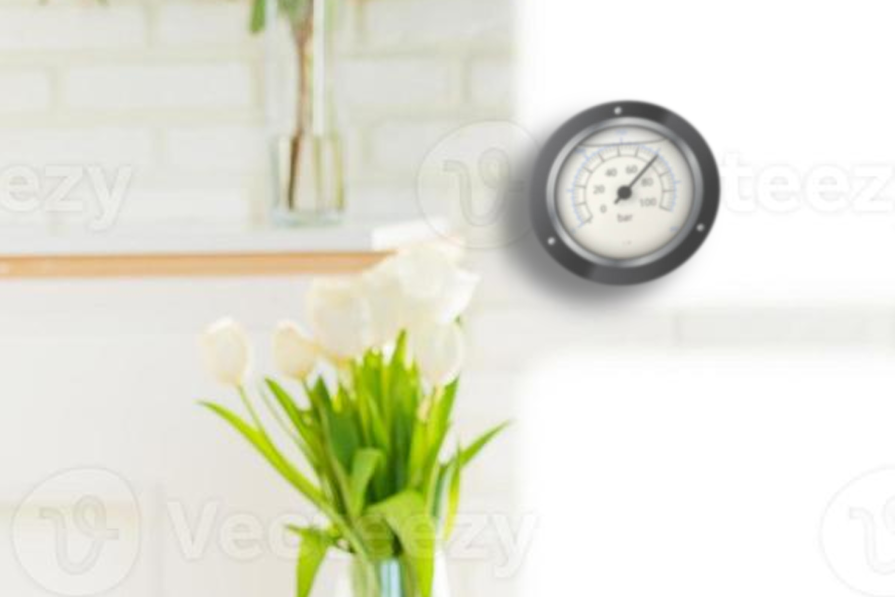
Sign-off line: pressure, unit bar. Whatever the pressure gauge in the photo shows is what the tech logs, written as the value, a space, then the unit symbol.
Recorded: 70 bar
